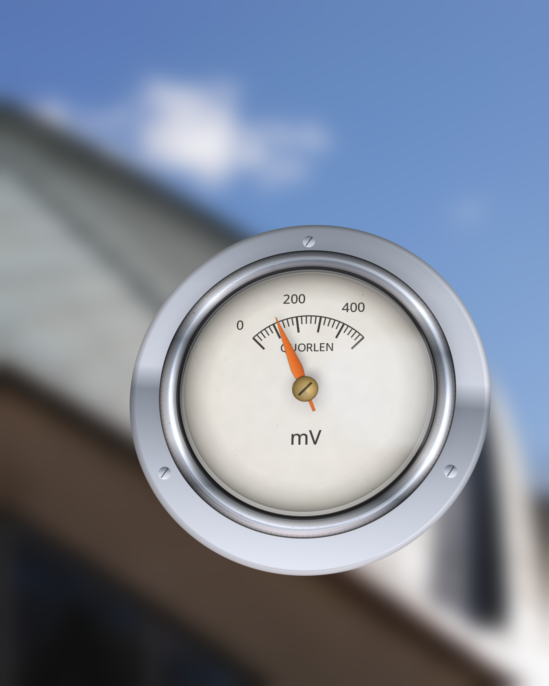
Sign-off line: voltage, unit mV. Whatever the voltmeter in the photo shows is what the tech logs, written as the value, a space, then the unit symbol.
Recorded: 120 mV
